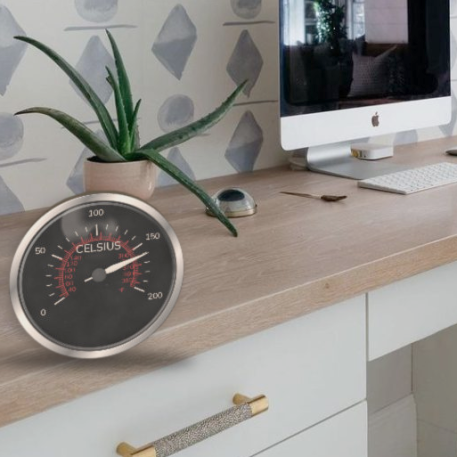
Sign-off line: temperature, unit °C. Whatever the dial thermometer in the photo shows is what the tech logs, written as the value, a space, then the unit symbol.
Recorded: 160 °C
